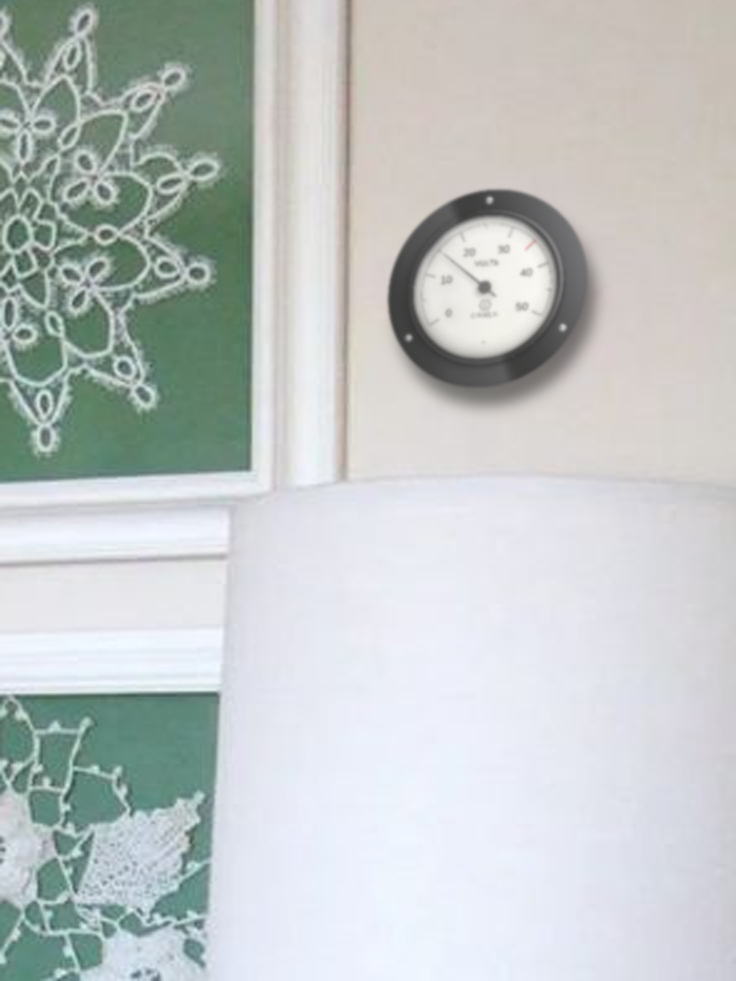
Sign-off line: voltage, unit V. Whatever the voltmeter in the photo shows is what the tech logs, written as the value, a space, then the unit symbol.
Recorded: 15 V
